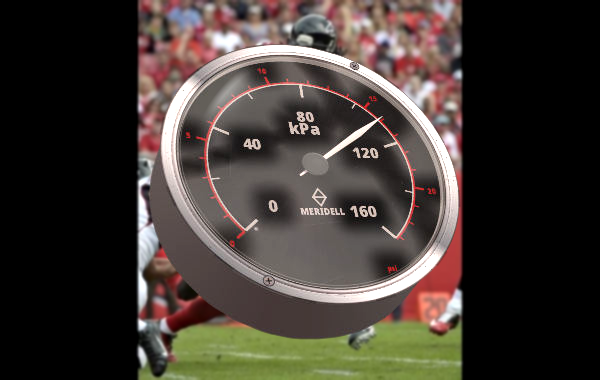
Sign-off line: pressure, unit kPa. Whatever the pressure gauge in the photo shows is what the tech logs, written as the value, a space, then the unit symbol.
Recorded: 110 kPa
